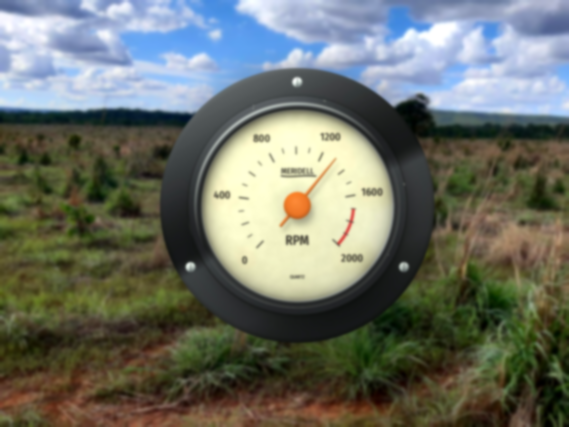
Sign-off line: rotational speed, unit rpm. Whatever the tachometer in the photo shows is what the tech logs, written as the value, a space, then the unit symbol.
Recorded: 1300 rpm
